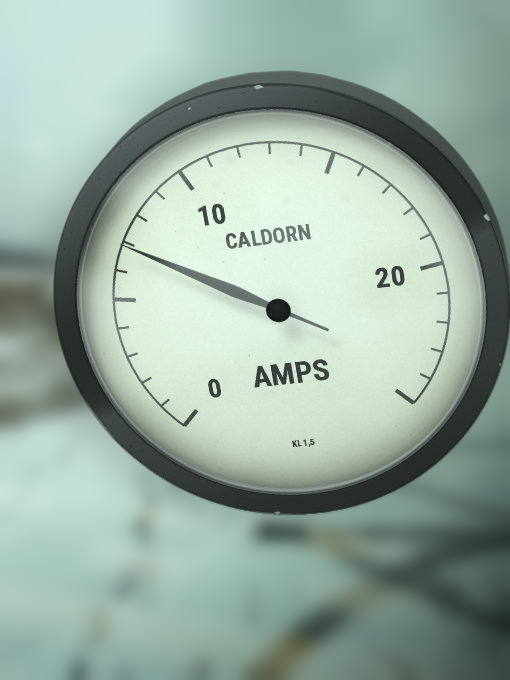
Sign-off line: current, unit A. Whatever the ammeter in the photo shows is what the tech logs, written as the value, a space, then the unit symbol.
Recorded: 7 A
